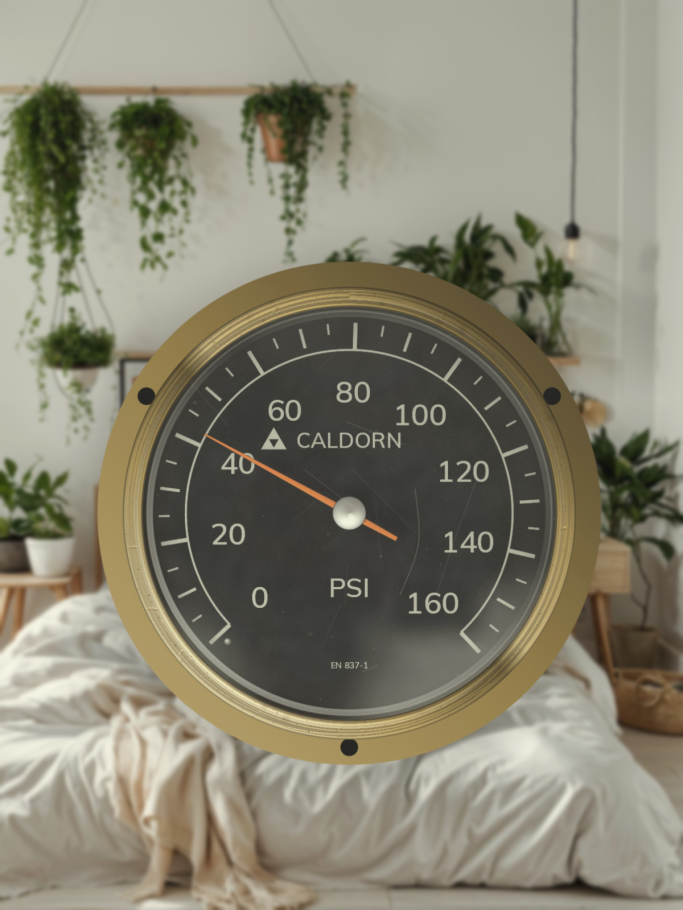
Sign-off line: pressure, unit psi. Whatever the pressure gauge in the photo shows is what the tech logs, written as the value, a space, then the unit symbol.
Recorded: 42.5 psi
